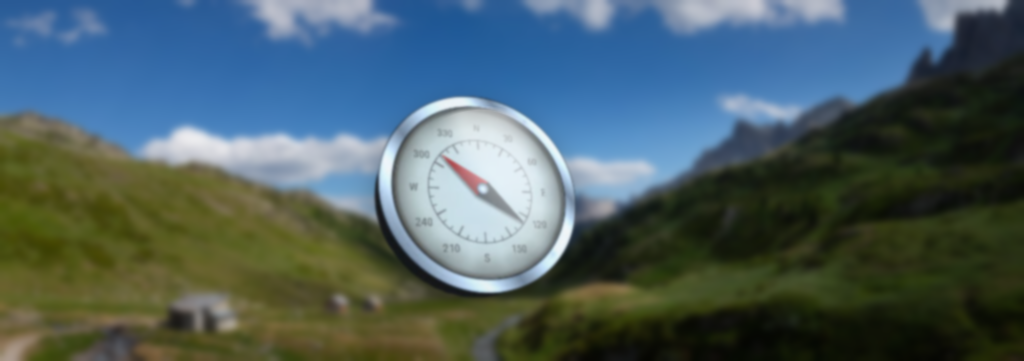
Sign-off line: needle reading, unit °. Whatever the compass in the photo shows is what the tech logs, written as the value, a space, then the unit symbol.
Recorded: 310 °
